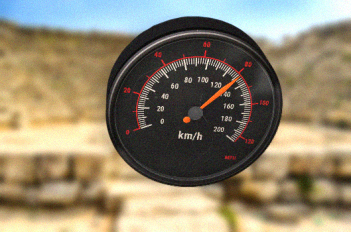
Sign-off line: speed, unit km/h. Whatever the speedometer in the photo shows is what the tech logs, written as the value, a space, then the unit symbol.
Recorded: 130 km/h
